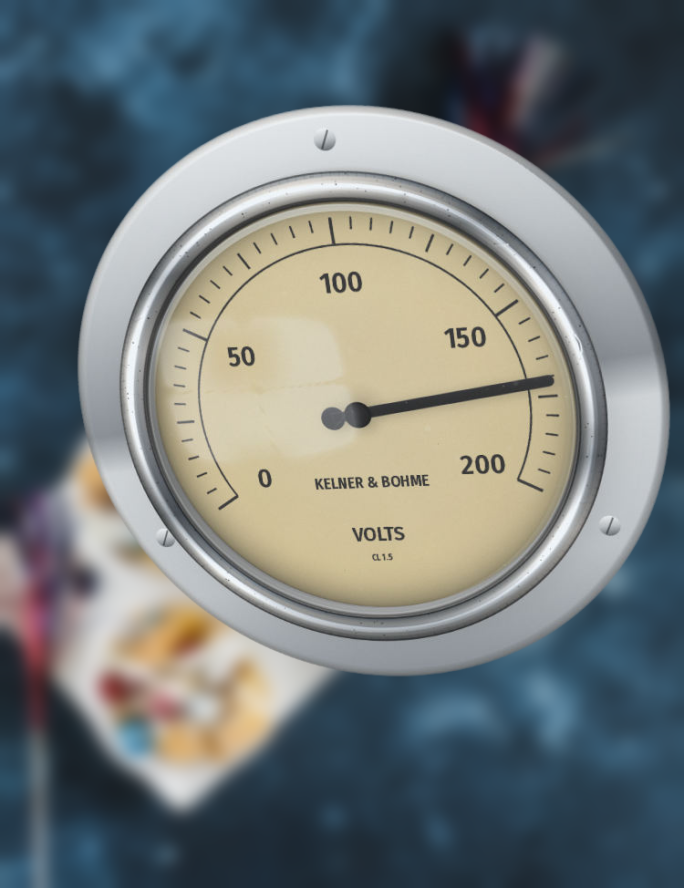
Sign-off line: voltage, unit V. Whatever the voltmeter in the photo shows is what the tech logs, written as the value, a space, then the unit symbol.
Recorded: 170 V
